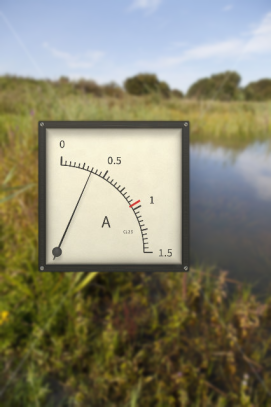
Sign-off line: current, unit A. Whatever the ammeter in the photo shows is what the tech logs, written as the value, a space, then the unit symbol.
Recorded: 0.35 A
